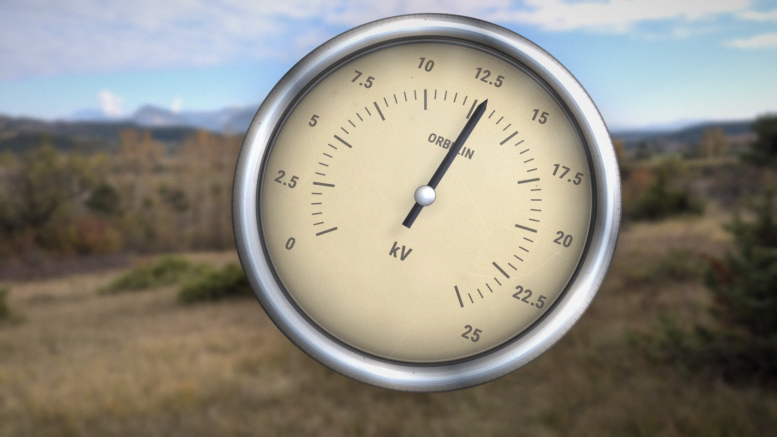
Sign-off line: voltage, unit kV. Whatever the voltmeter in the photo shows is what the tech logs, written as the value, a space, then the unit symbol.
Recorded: 13 kV
